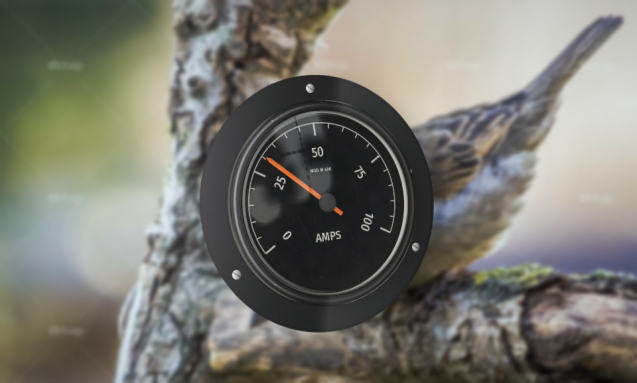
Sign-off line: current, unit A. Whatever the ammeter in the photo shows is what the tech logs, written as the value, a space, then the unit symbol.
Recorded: 30 A
